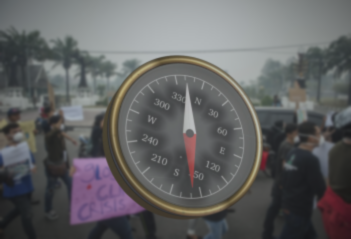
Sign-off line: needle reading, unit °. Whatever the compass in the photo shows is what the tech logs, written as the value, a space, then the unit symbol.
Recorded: 160 °
